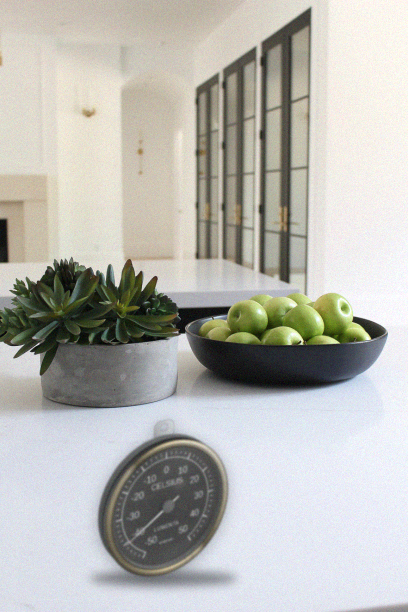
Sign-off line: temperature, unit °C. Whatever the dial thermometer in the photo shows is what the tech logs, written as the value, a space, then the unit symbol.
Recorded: -40 °C
